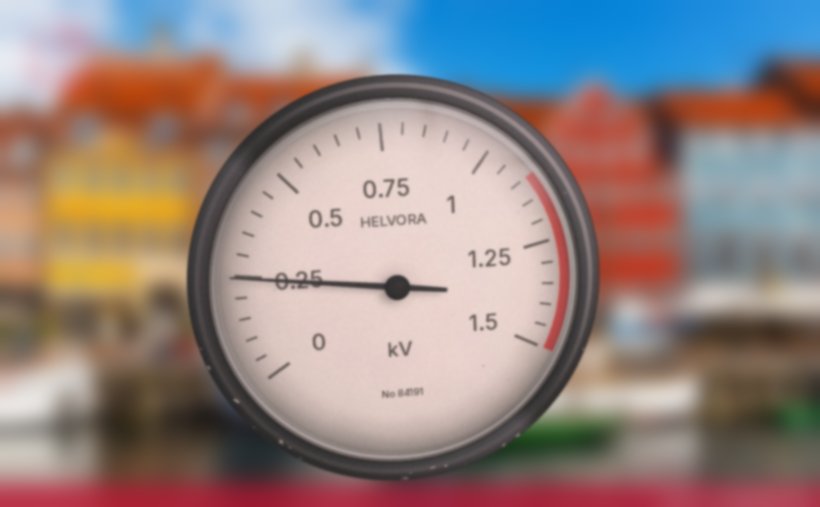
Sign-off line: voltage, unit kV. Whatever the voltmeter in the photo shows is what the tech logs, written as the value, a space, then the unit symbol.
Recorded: 0.25 kV
